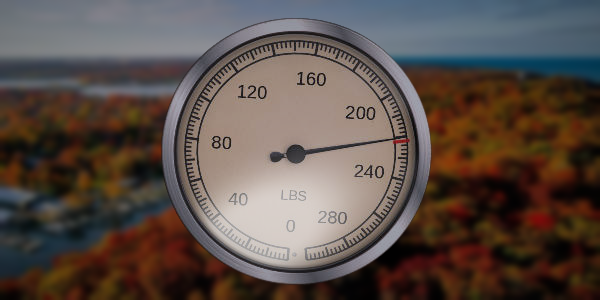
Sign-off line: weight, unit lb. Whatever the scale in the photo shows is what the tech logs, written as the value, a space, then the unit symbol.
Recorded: 220 lb
